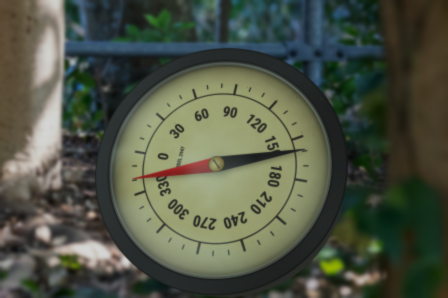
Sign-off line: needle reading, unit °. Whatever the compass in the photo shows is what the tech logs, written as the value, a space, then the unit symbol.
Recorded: 340 °
